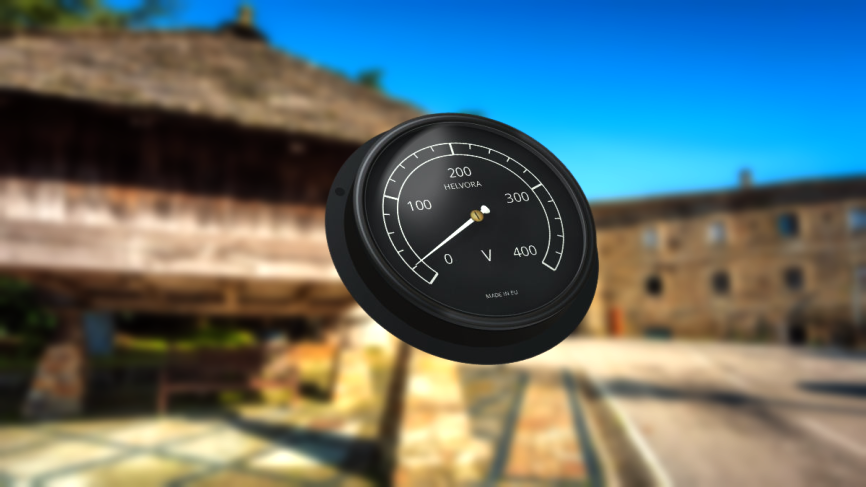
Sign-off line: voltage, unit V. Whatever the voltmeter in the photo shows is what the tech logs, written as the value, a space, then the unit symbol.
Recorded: 20 V
